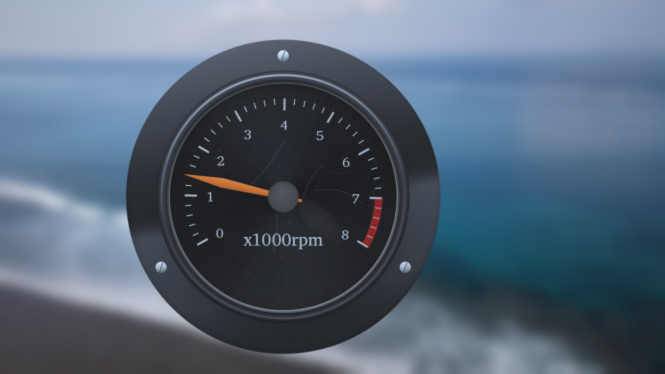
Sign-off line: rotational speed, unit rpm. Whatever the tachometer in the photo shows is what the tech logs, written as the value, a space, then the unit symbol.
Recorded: 1400 rpm
